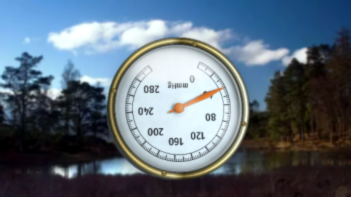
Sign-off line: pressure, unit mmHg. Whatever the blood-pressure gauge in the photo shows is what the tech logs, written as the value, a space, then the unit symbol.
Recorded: 40 mmHg
